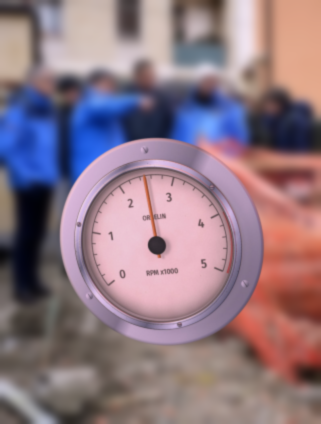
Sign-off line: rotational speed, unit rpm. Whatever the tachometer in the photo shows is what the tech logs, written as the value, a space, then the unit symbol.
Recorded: 2500 rpm
